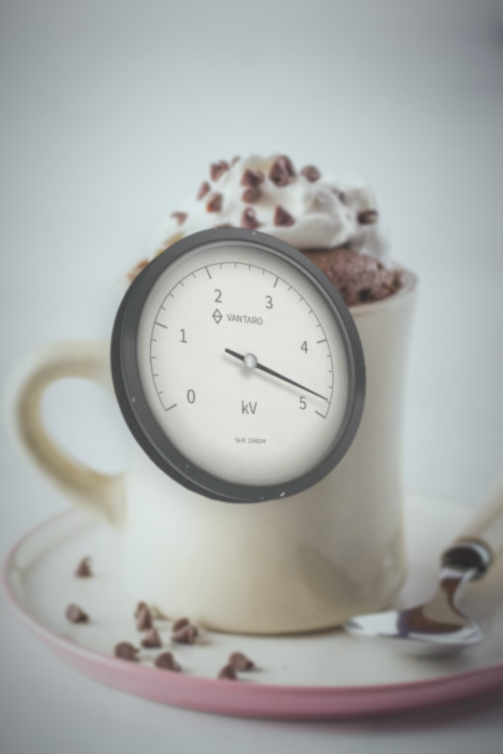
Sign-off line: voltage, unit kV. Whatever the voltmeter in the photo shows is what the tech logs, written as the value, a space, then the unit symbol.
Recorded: 4.8 kV
